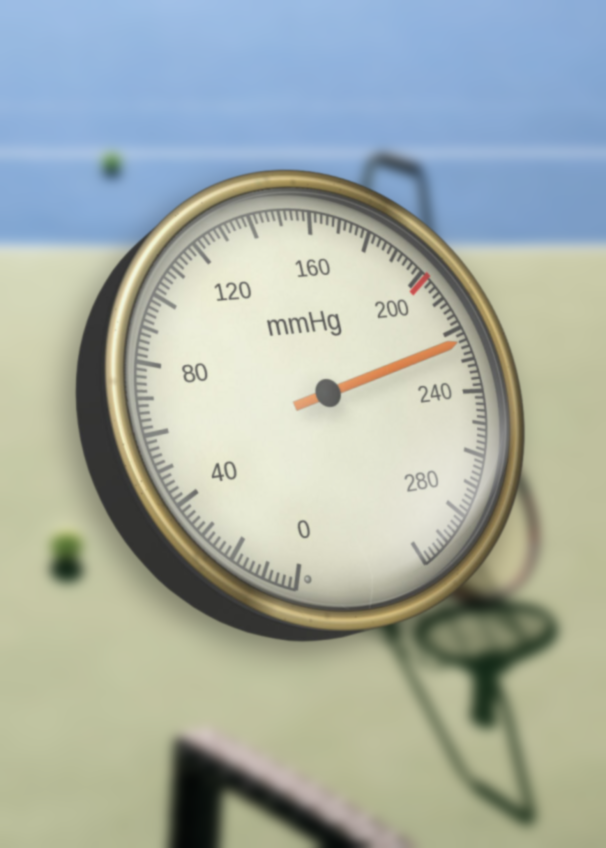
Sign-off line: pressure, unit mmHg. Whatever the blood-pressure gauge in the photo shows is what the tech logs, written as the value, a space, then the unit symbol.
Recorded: 224 mmHg
